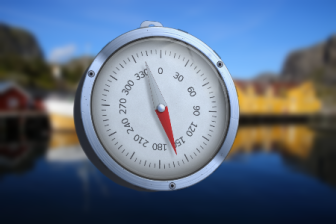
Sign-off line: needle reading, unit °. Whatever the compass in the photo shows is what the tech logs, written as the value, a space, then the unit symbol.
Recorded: 160 °
